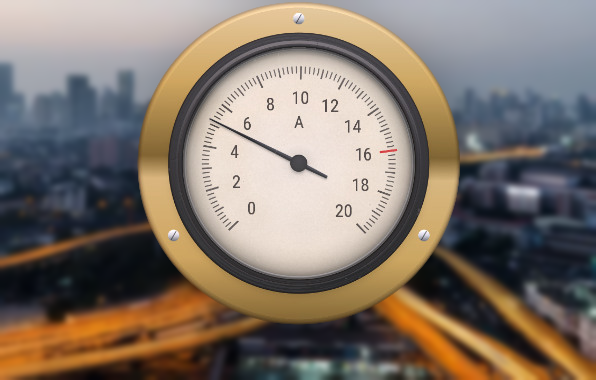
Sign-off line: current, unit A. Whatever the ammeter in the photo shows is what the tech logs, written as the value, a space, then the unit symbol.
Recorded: 5.2 A
